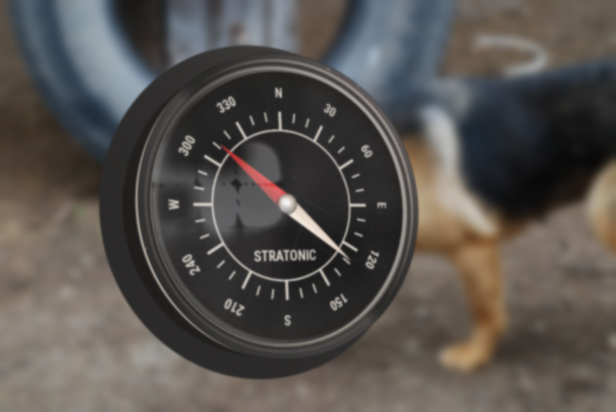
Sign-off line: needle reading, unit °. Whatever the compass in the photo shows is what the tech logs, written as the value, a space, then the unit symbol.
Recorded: 310 °
